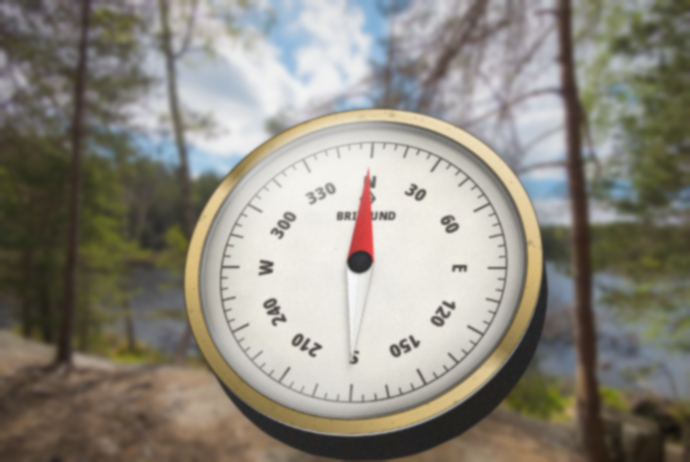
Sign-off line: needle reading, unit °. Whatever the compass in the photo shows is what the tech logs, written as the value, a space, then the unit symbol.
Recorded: 0 °
